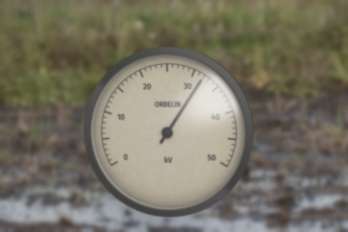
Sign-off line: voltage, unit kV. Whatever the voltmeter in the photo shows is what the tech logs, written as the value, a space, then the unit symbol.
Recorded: 32 kV
